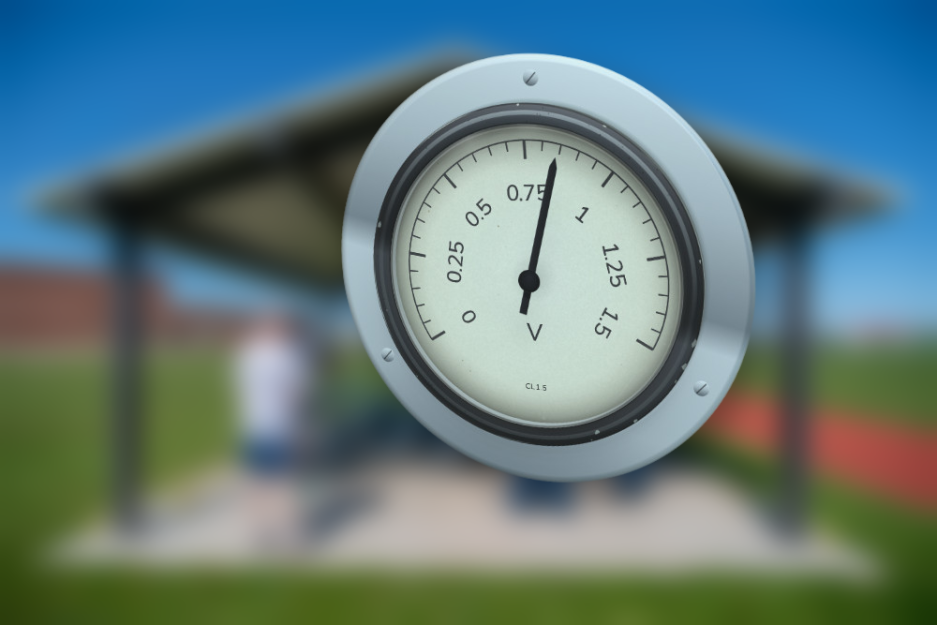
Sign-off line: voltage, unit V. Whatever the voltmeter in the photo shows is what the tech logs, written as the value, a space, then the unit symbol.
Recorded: 0.85 V
